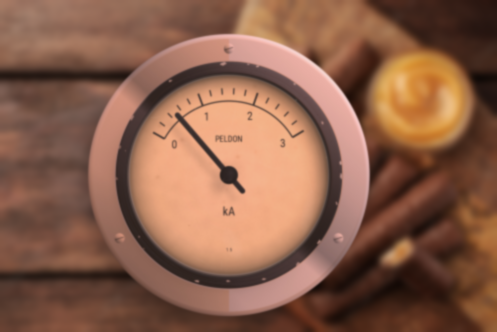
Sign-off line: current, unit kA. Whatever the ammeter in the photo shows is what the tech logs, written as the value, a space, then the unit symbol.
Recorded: 0.5 kA
